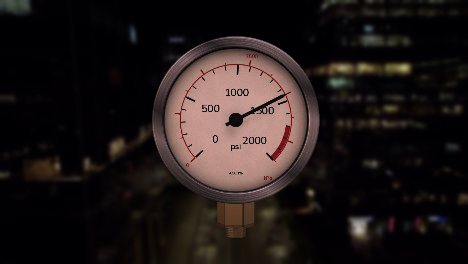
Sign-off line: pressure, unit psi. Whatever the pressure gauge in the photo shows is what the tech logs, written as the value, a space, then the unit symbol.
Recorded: 1450 psi
